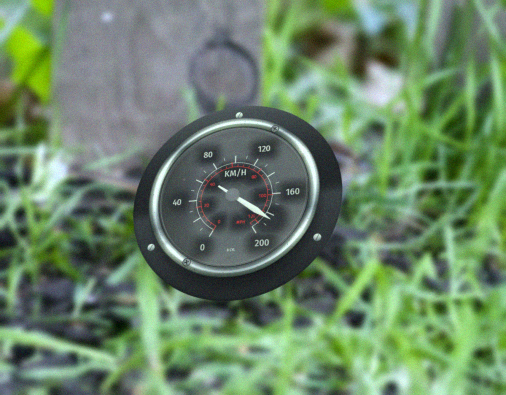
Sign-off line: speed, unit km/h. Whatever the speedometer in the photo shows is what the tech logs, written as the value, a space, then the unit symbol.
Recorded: 185 km/h
